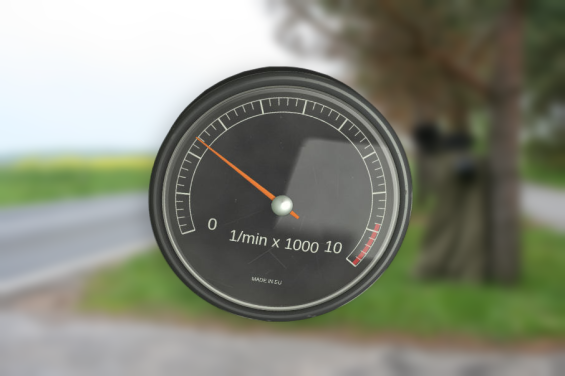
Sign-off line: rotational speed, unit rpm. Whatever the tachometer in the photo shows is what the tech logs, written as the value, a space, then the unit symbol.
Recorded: 2400 rpm
